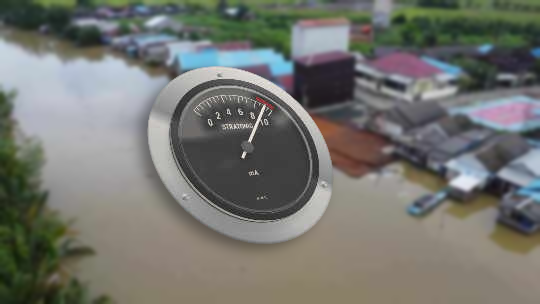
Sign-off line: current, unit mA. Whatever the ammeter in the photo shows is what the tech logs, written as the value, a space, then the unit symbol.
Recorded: 9 mA
